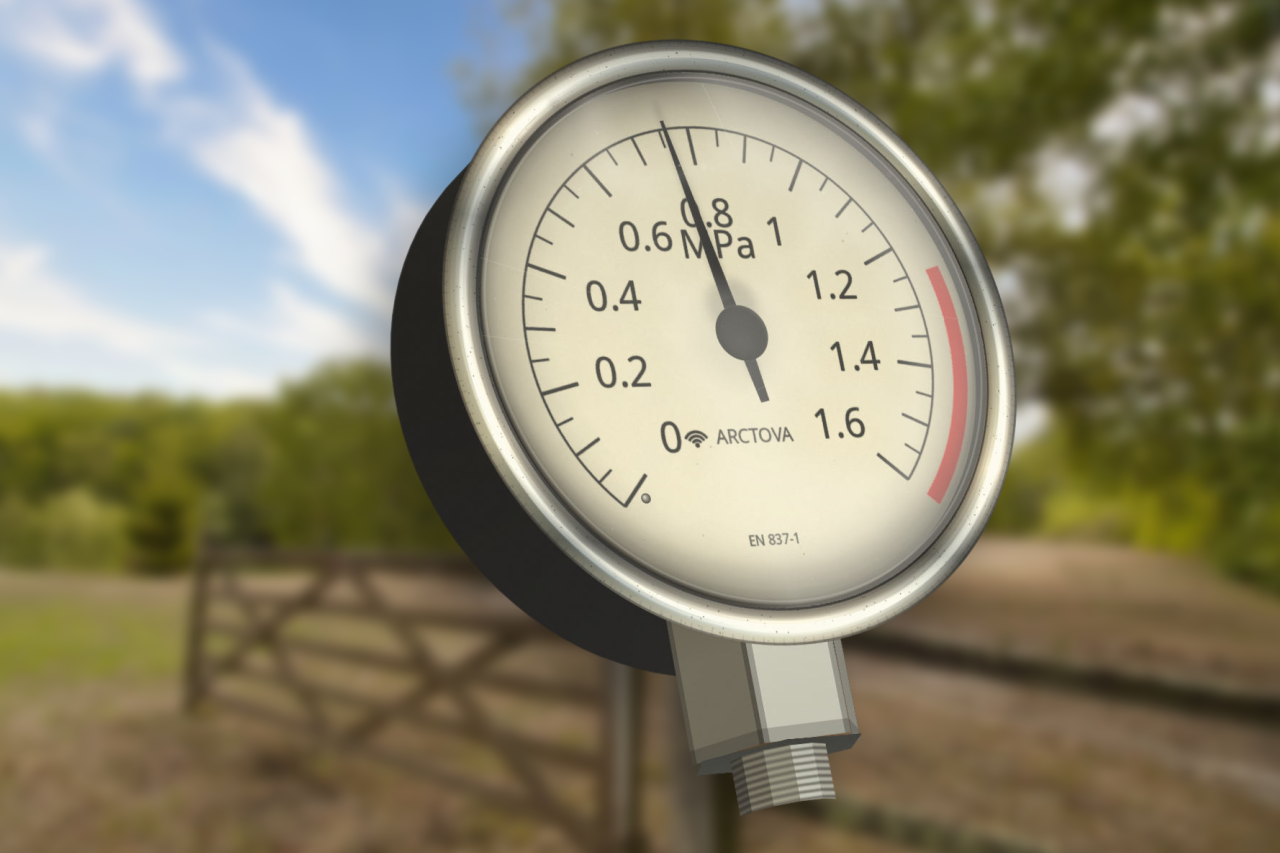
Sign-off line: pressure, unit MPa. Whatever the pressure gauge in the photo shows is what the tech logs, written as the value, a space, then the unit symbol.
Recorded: 0.75 MPa
